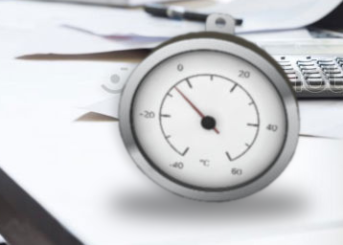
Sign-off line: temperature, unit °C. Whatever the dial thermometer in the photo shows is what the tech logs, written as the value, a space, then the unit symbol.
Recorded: -5 °C
